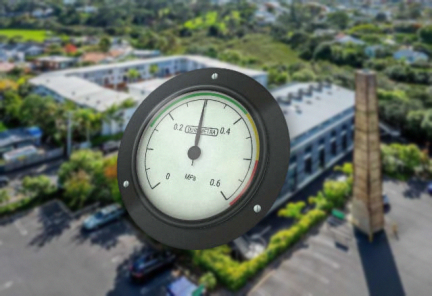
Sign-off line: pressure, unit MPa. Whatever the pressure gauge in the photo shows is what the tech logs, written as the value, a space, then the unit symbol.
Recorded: 0.3 MPa
